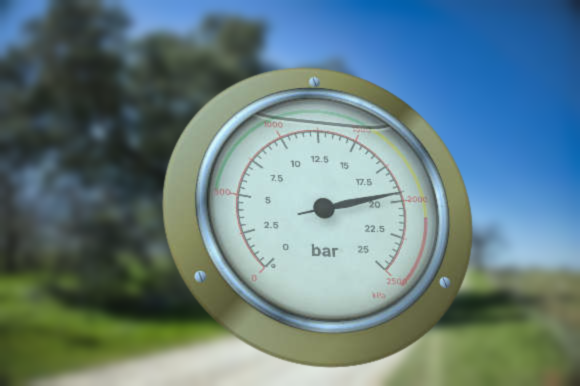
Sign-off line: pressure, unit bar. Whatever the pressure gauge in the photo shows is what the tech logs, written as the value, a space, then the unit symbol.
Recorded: 19.5 bar
